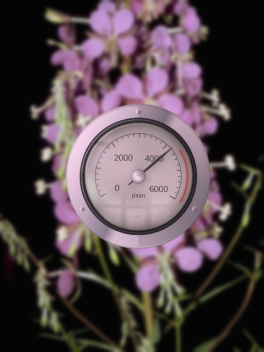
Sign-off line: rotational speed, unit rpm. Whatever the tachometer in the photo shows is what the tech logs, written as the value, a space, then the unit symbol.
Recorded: 4200 rpm
